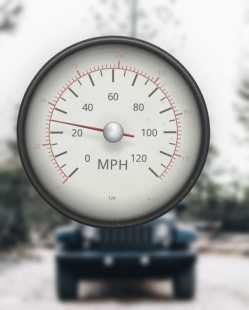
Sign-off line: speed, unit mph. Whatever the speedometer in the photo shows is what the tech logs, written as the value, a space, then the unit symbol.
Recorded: 25 mph
